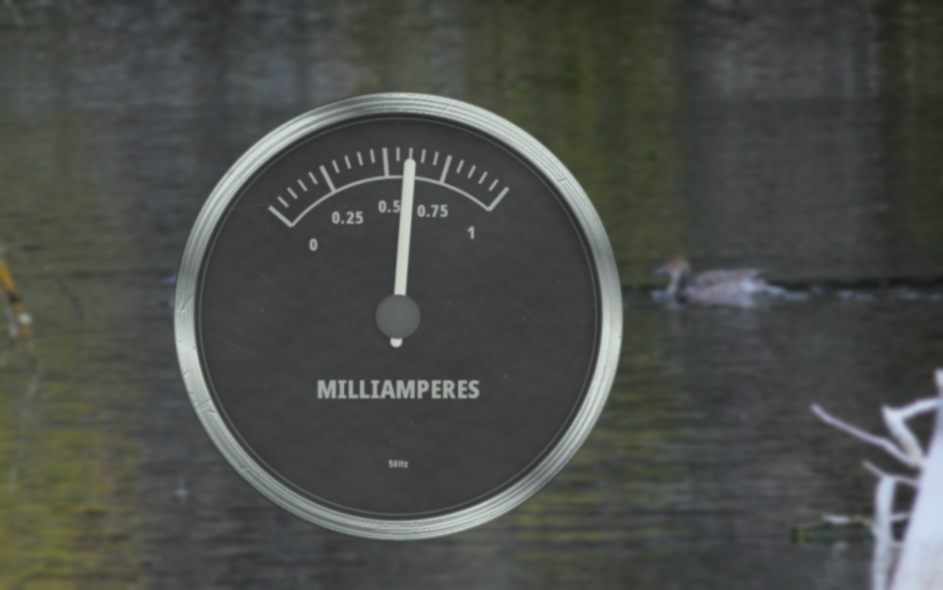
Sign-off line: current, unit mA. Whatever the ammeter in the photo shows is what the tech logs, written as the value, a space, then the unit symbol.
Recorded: 0.6 mA
